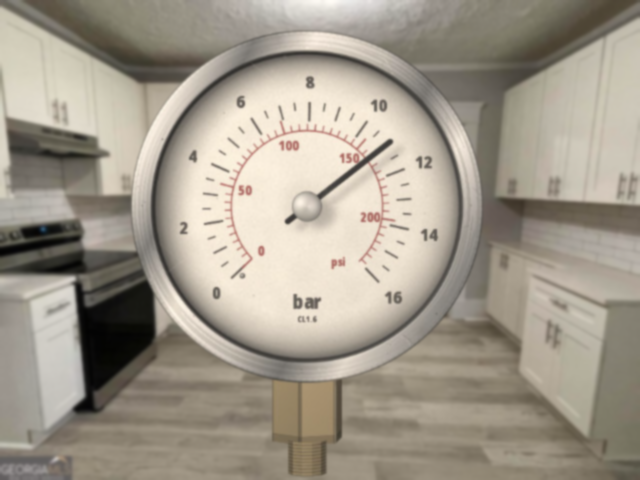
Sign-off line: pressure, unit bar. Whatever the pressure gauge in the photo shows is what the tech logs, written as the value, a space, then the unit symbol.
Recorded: 11 bar
